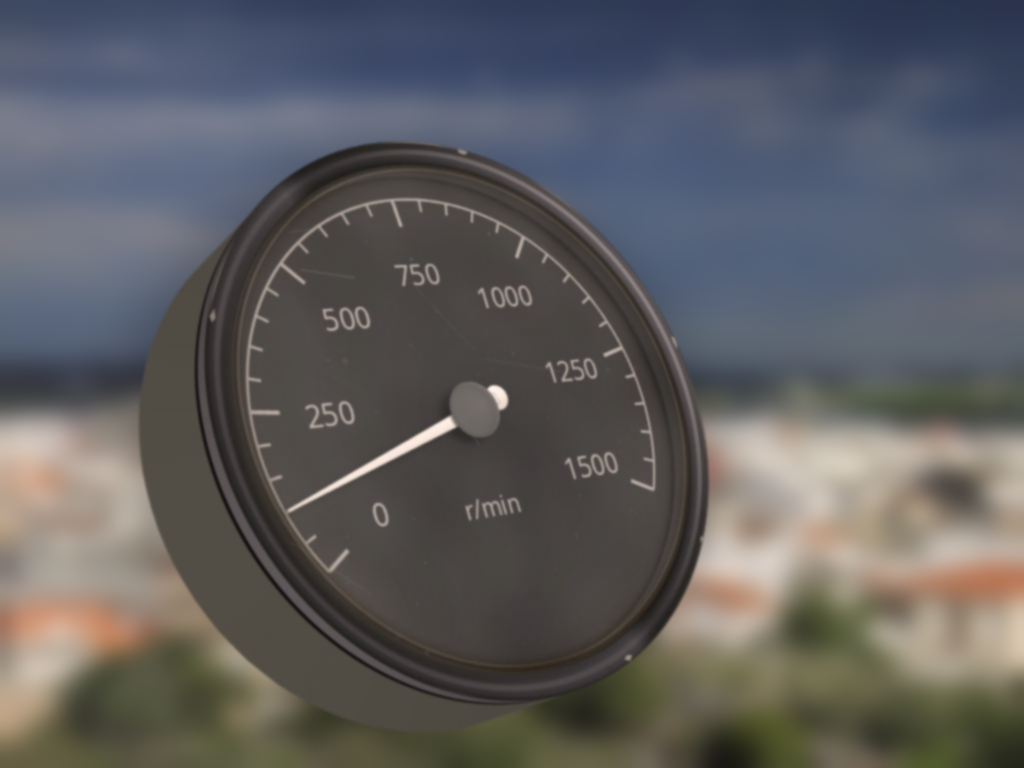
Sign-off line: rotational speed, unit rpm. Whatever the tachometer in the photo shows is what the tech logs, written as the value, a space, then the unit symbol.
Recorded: 100 rpm
